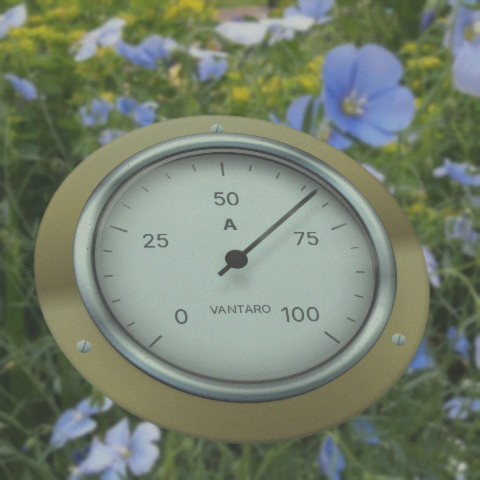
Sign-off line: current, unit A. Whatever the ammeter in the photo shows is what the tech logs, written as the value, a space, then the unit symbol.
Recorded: 67.5 A
